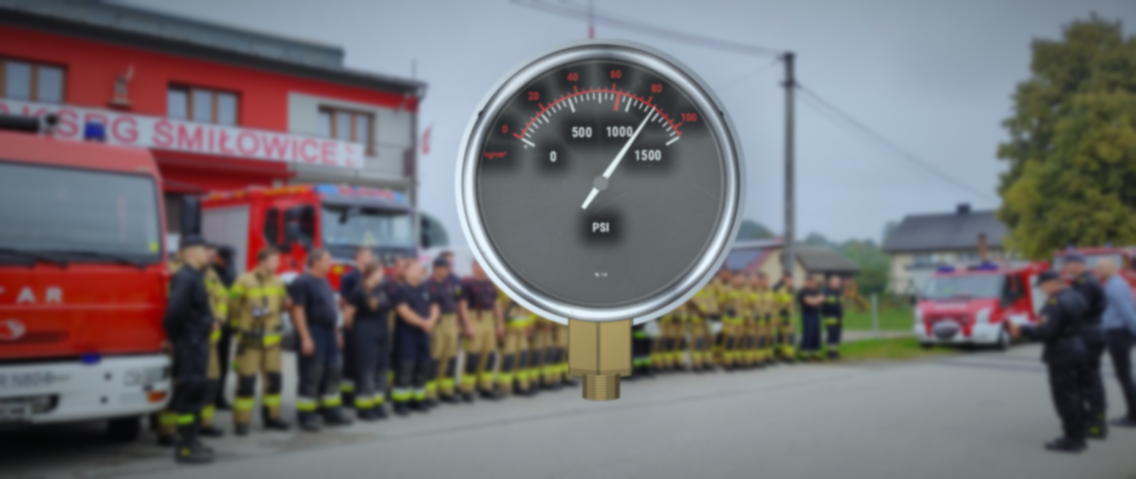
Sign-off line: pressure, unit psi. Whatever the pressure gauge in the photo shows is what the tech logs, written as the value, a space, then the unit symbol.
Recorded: 1200 psi
